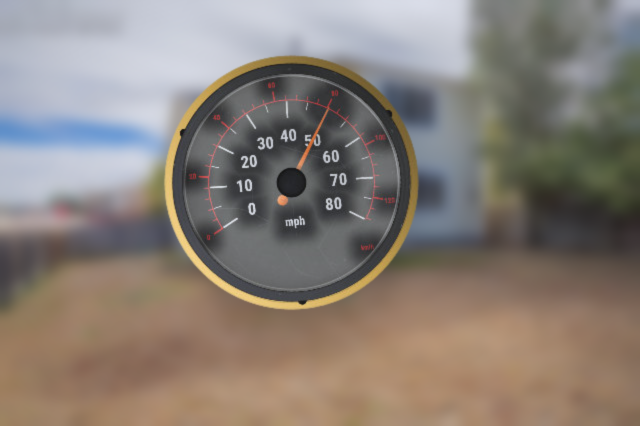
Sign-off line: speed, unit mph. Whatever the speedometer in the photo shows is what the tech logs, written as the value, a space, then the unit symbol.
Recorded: 50 mph
